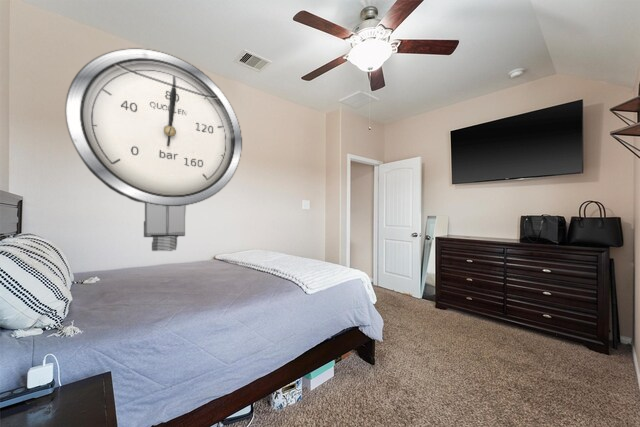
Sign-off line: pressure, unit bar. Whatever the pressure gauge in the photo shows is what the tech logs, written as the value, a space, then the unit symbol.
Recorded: 80 bar
